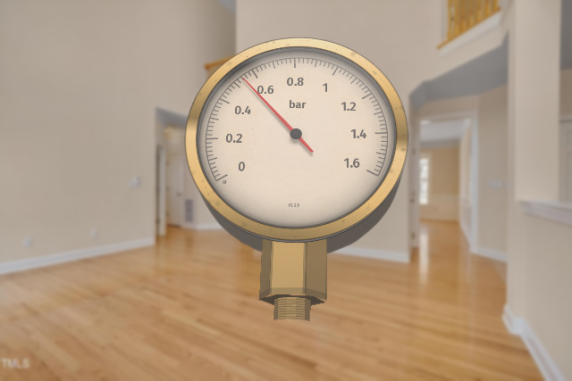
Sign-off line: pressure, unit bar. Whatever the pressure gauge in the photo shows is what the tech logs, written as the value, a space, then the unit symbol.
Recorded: 0.54 bar
